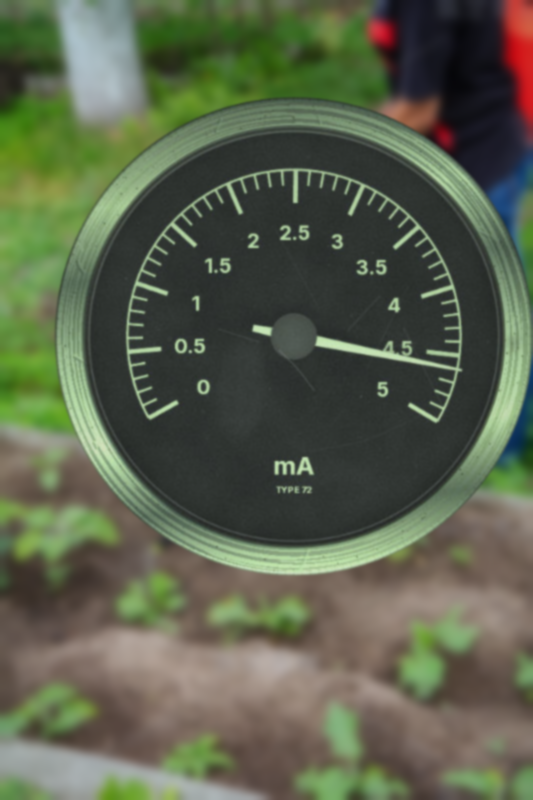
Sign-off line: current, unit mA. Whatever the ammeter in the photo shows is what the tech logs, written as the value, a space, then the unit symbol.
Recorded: 4.6 mA
